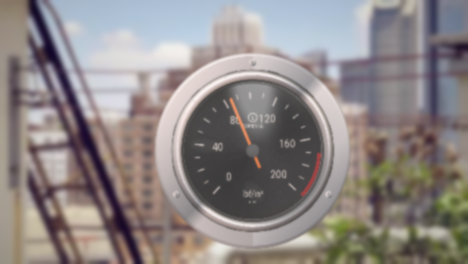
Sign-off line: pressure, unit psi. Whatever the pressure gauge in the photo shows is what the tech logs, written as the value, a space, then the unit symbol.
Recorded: 85 psi
